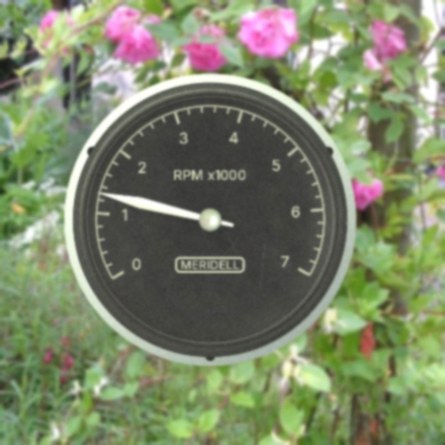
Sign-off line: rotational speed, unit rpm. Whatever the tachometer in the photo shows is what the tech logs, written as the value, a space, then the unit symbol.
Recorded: 1300 rpm
